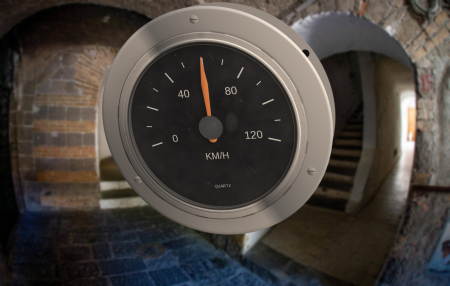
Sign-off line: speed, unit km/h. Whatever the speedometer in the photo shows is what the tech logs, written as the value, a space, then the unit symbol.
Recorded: 60 km/h
